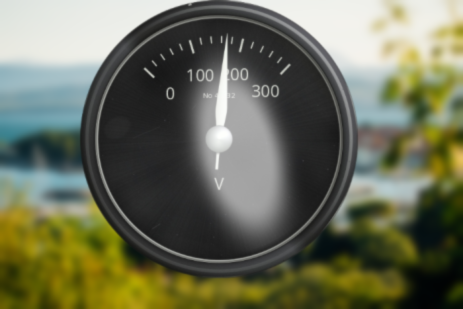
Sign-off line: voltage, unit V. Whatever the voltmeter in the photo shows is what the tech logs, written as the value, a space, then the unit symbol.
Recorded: 170 V
